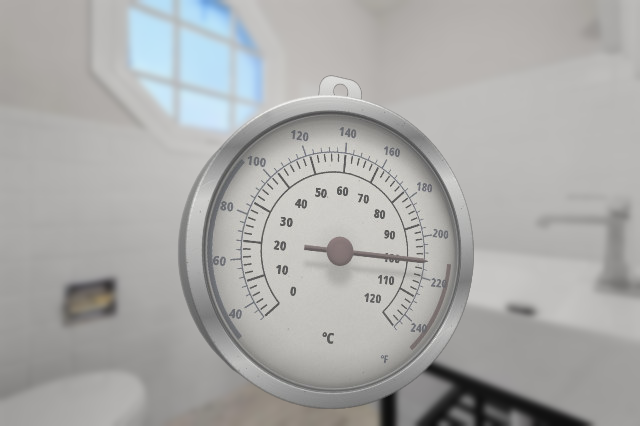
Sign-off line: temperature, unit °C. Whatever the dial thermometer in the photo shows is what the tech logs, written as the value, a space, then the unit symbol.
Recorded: 100 °C
